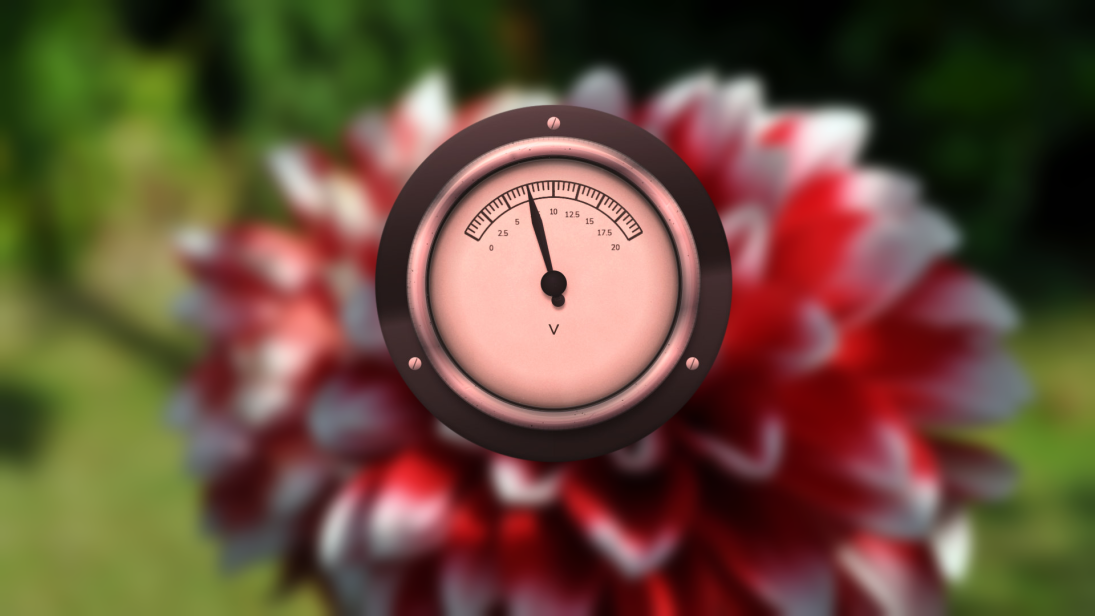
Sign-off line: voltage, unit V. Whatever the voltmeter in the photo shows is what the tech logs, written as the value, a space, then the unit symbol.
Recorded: 7.5 V
